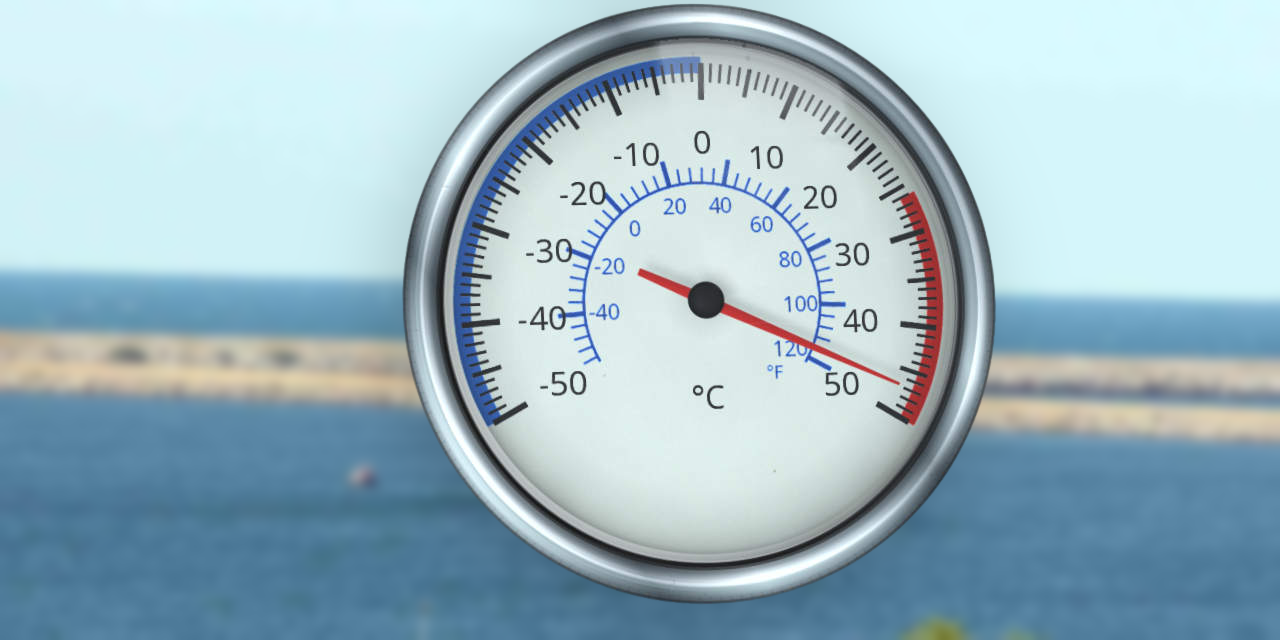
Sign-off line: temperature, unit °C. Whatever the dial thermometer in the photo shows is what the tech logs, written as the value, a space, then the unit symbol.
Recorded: 47 °C
